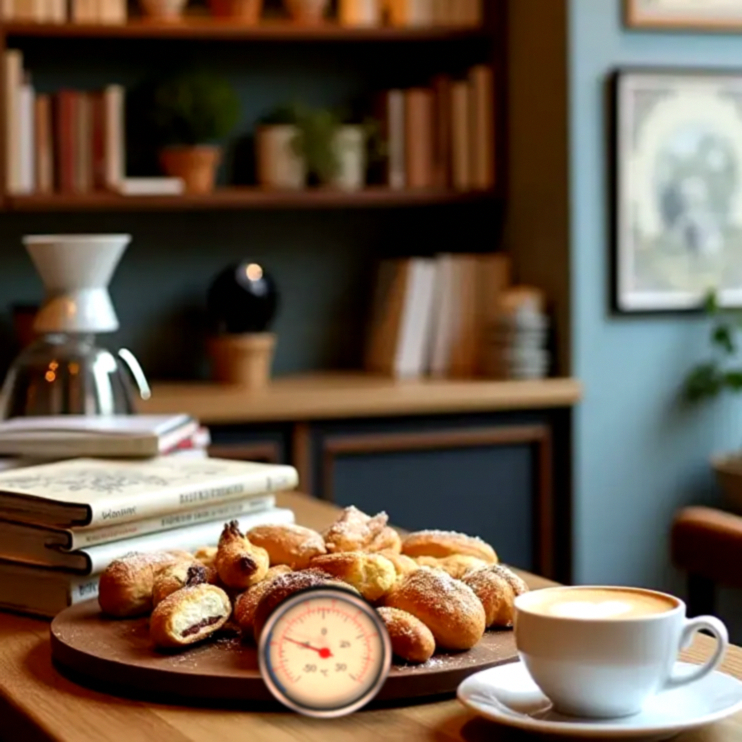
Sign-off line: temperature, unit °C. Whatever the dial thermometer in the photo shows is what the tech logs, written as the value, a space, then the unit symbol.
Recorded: -25 °C
